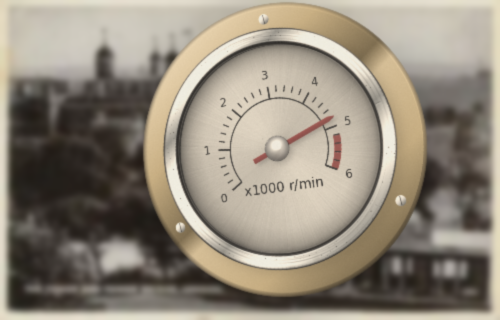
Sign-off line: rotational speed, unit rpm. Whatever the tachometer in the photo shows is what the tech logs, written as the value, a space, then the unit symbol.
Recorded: 4800 rpm
